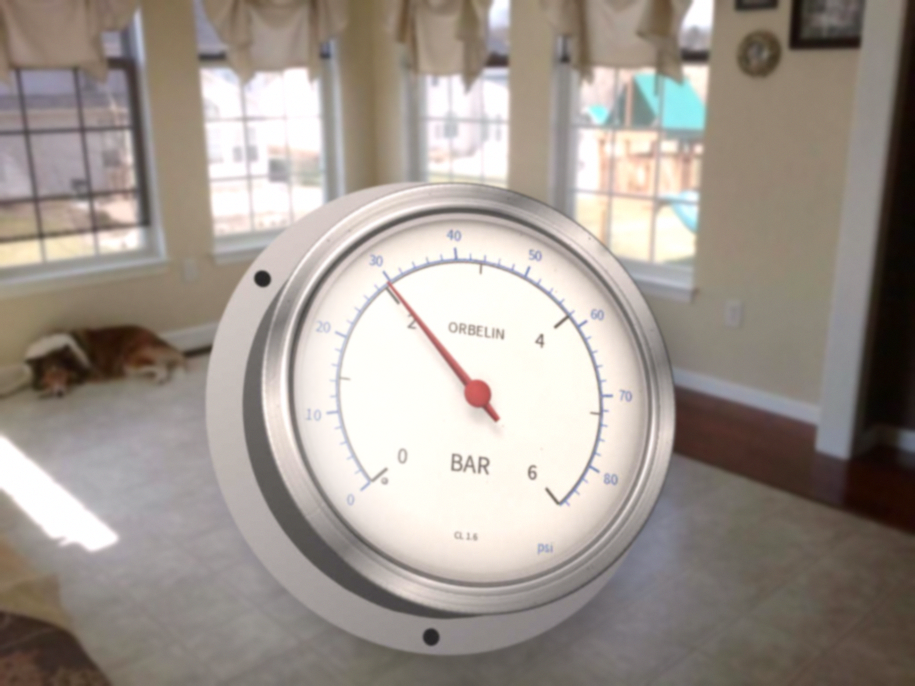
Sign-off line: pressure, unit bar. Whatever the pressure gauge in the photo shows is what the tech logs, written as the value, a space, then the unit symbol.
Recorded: 2 bar
